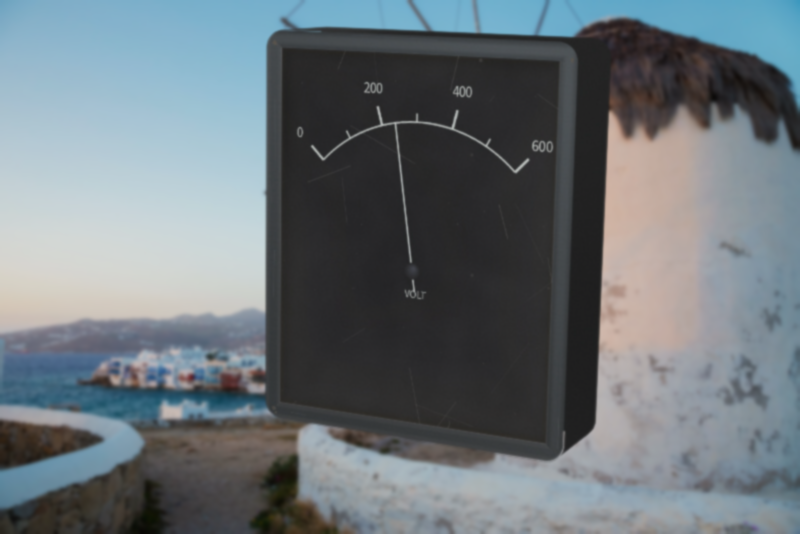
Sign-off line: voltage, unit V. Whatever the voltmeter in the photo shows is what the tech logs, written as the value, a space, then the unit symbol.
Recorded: 250 V
